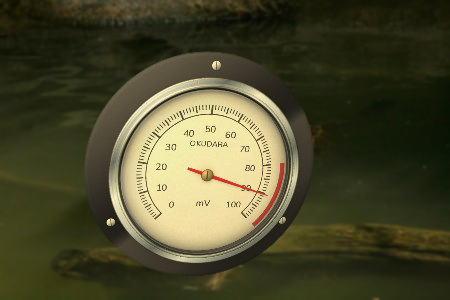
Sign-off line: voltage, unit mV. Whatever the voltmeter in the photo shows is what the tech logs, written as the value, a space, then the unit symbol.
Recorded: 90 mV
